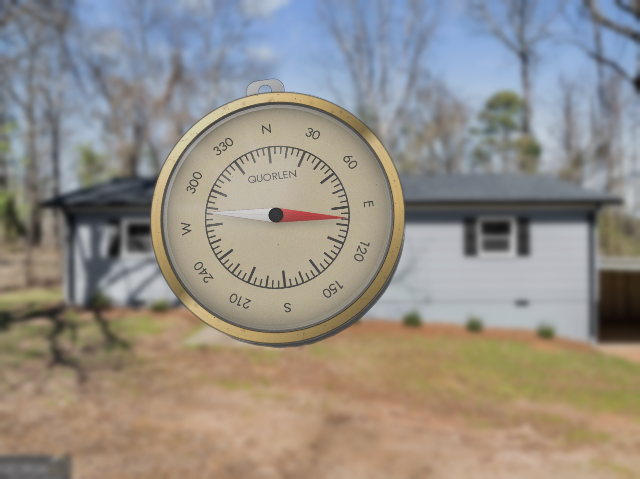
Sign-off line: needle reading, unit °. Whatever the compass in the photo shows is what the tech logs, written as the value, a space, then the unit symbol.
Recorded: 100 °
